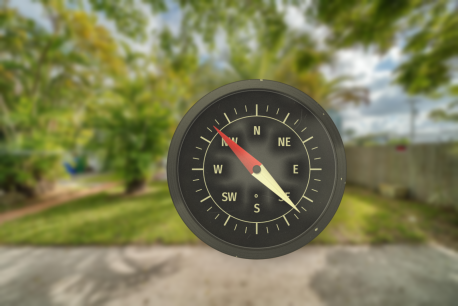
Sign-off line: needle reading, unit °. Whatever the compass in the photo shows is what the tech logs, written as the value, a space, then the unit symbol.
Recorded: 315 °
